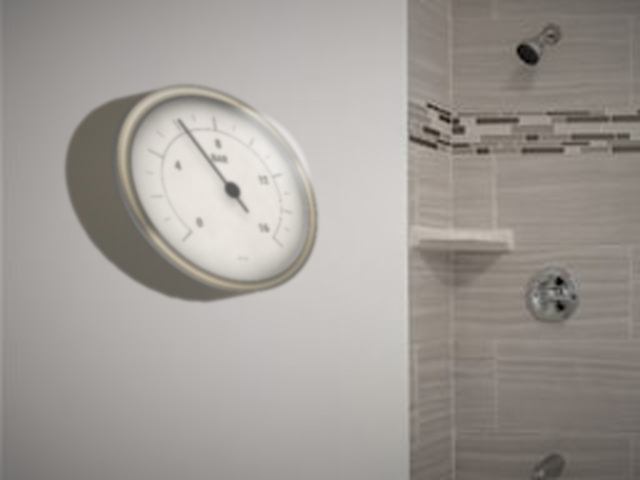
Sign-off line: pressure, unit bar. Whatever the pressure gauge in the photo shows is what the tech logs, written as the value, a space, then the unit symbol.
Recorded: 6 bar
